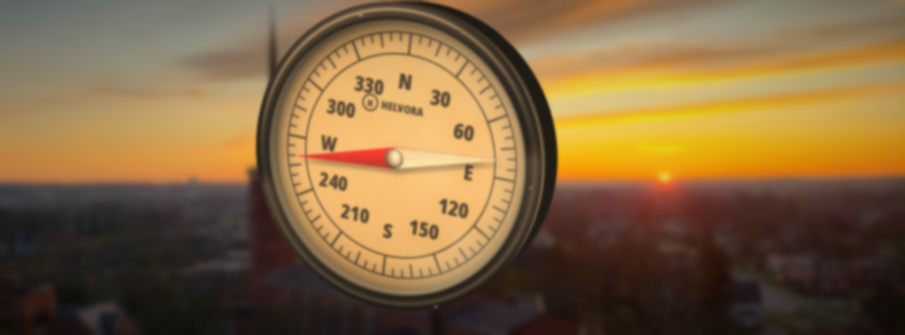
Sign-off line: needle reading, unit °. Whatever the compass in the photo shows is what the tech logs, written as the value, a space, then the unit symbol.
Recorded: 260 °
